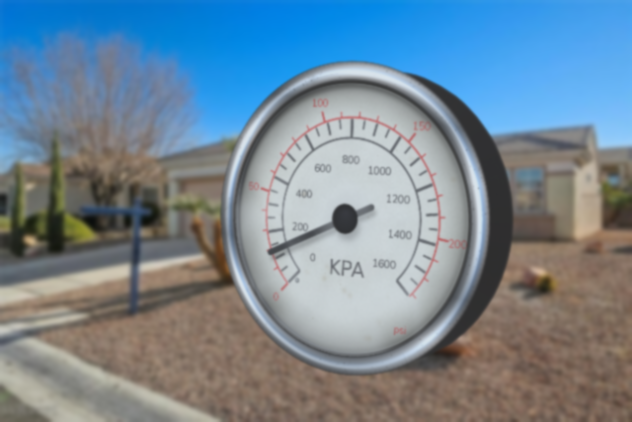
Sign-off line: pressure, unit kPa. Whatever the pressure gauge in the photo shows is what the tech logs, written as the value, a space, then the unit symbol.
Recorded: 125 kPa
